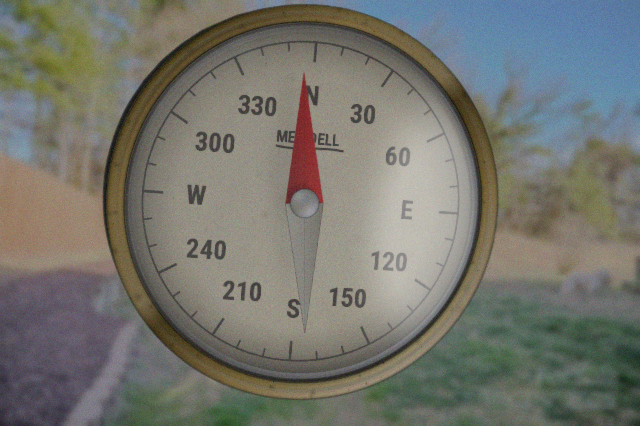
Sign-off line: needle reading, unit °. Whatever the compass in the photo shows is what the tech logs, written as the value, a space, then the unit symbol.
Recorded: 355 °
